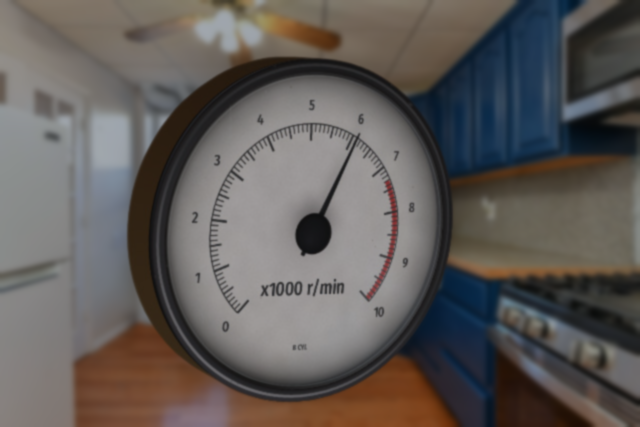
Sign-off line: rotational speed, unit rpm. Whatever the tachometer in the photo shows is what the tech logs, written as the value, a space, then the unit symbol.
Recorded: 6000 rpm
